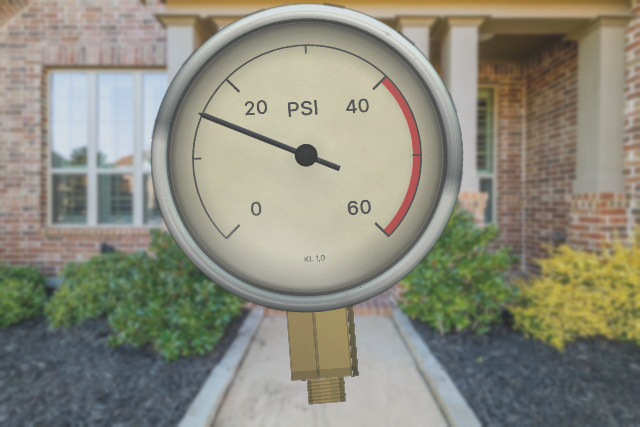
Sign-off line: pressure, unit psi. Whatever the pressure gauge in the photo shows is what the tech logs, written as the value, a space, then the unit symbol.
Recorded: 15 psi
